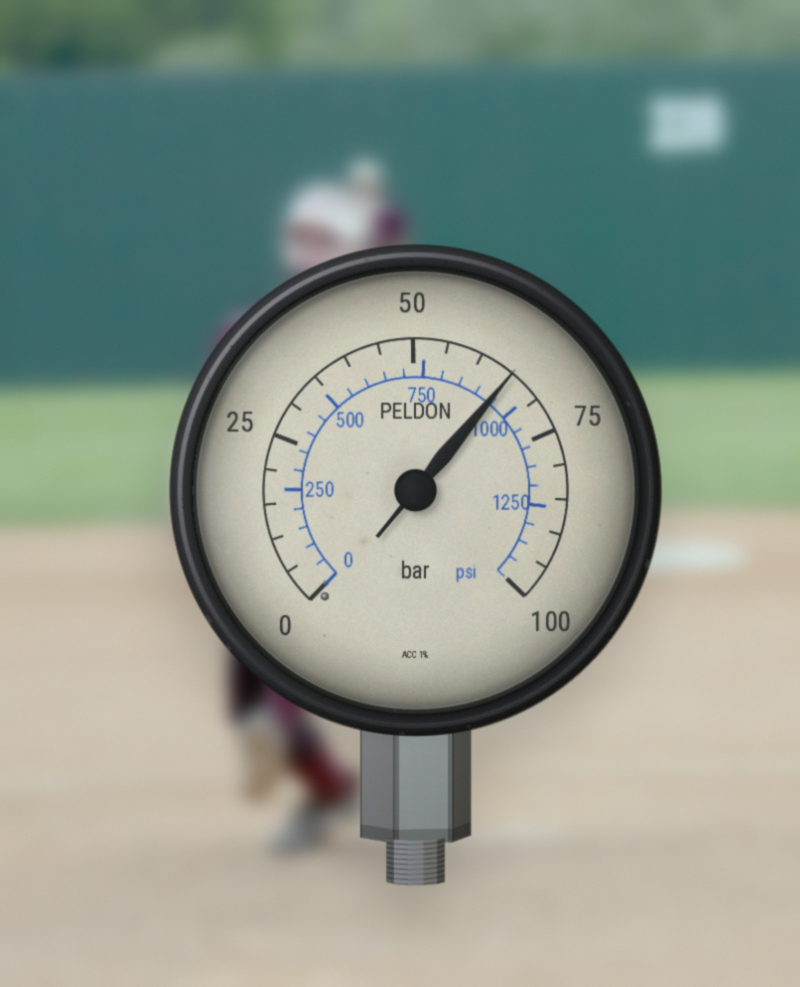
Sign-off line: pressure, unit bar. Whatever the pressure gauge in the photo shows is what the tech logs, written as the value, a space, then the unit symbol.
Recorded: 65 bar
